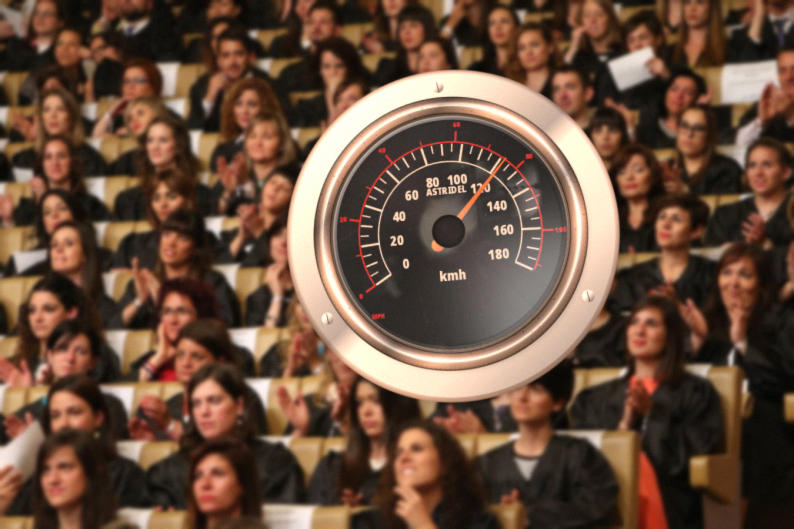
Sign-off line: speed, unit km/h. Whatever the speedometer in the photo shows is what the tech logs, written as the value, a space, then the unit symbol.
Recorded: 122.5 km/h
